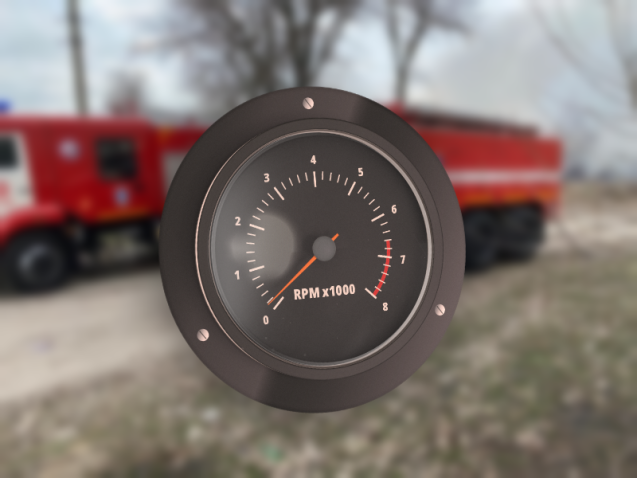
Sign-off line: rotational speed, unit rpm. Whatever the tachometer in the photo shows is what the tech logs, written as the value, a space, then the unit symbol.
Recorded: 200 rpm
